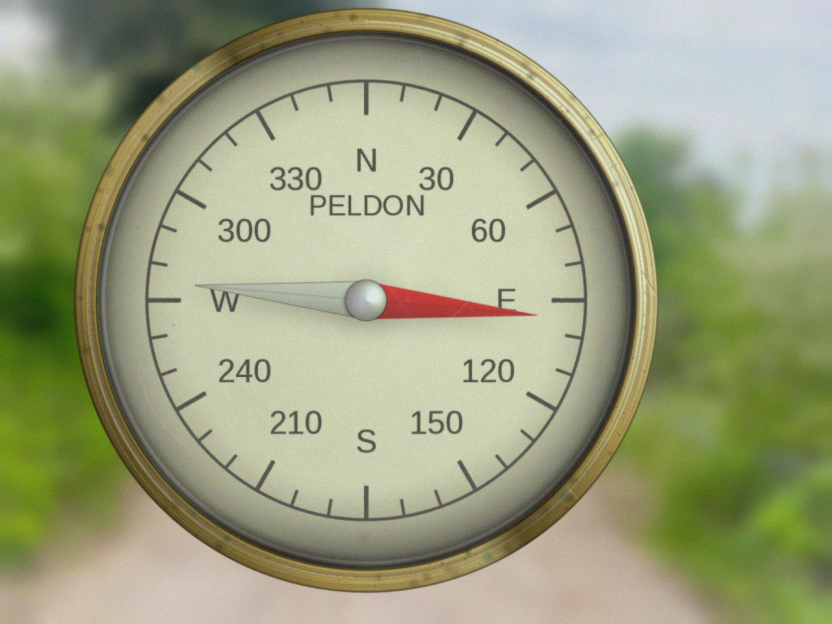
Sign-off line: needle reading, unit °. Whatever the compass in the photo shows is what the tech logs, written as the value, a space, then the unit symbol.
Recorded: 95 °
